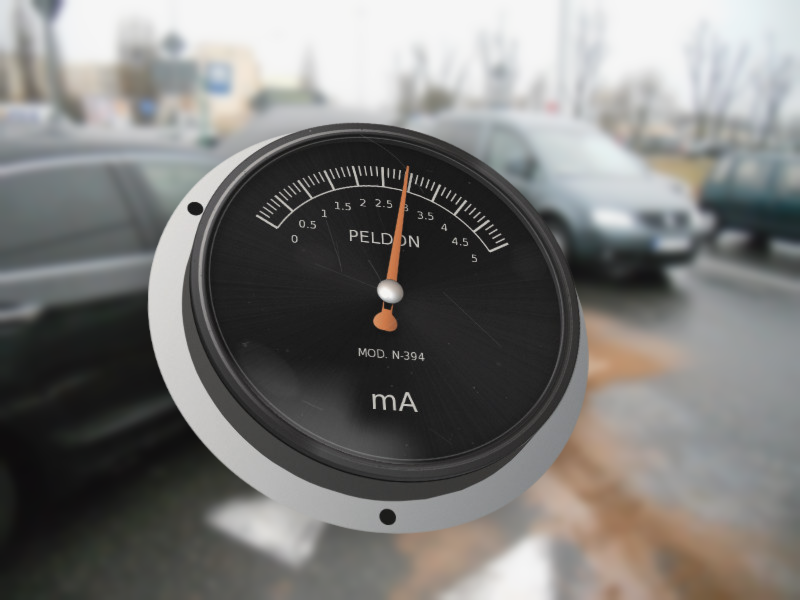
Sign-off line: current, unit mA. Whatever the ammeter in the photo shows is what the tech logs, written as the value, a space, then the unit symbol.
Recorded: 2.9 mA
